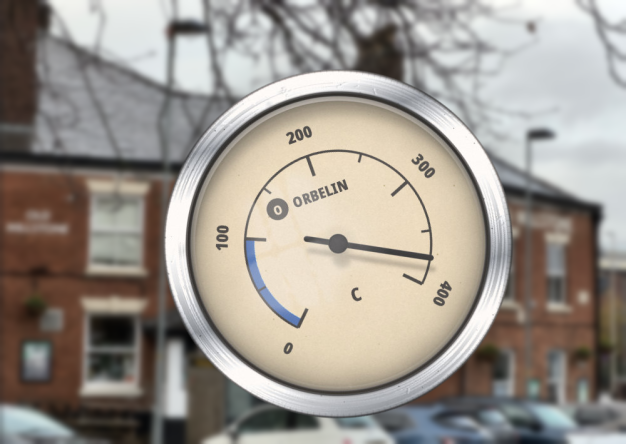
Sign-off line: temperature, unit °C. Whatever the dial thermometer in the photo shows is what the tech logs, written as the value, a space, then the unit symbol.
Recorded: 375 °C
